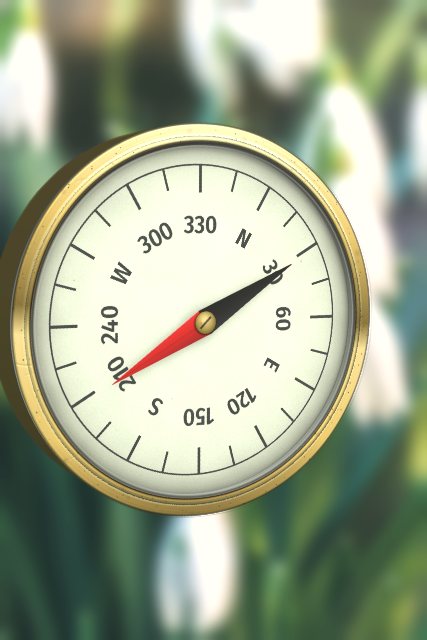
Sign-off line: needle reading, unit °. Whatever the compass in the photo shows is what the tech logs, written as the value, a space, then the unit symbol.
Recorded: 210 °
